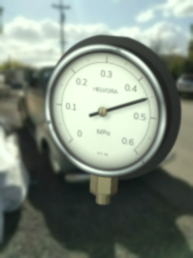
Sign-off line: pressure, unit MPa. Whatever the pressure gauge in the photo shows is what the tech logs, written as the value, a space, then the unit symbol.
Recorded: 0.45 MPa
